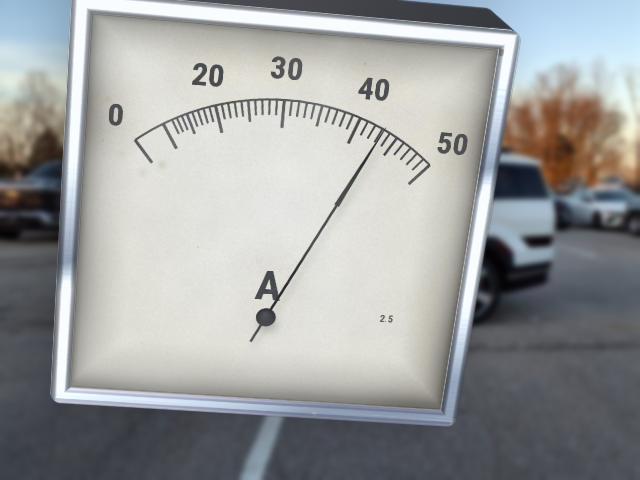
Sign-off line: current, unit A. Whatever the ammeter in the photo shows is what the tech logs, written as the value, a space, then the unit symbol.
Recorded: 43 A
